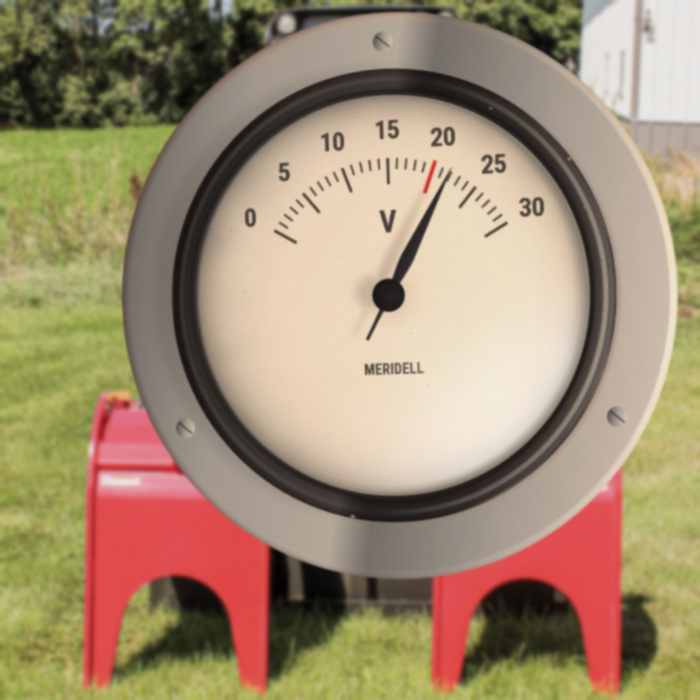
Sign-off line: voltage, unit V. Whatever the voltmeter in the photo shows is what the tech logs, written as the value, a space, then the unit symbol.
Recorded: 22 V
